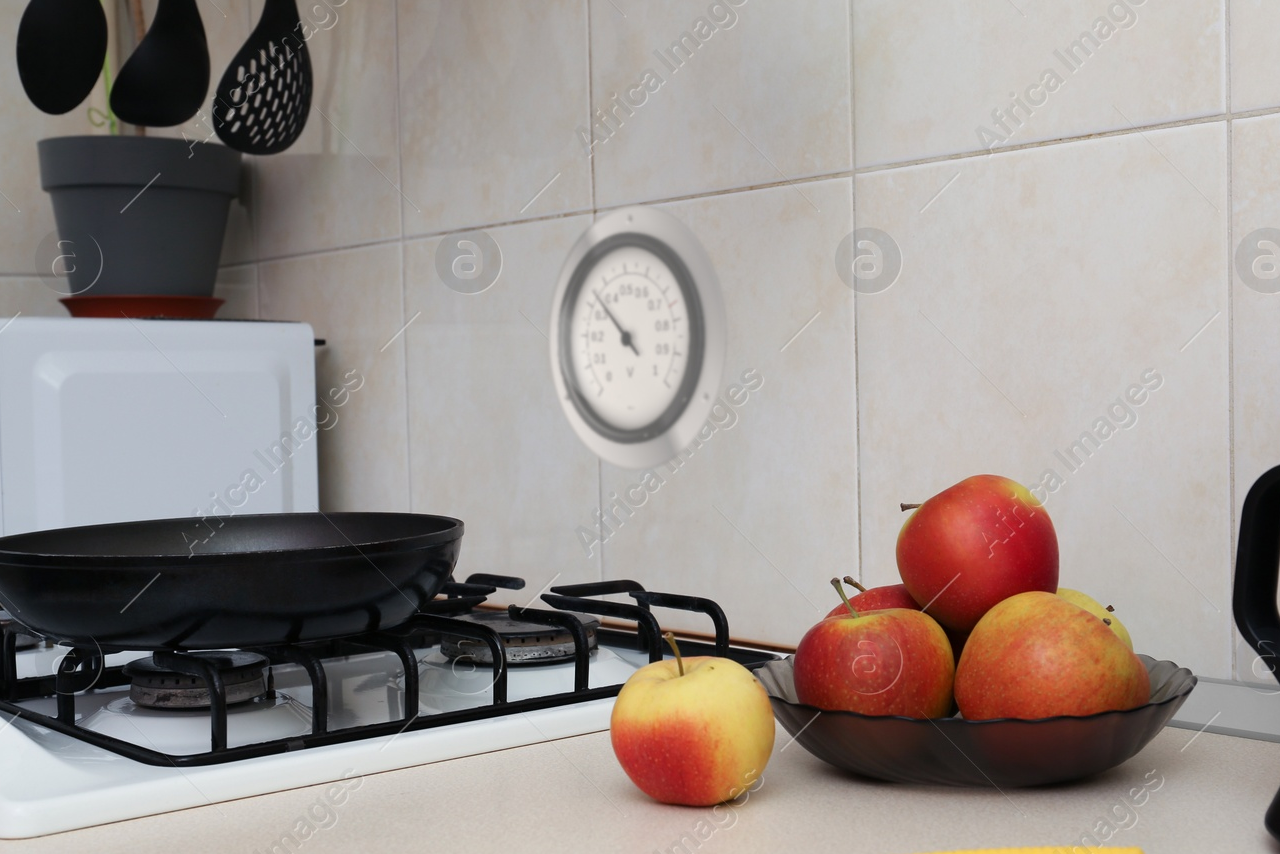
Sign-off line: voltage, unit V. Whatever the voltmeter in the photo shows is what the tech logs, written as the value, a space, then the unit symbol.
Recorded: 0.35 V
